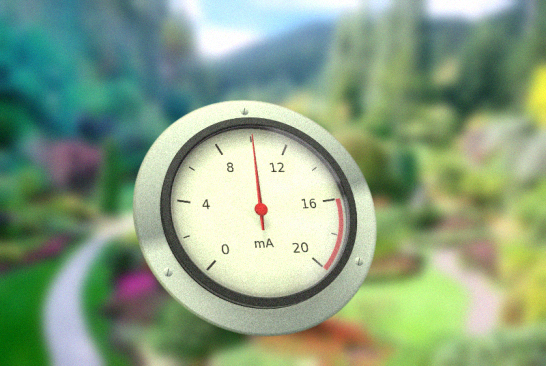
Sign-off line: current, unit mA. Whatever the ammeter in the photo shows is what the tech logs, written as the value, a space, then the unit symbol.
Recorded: 10 mA
